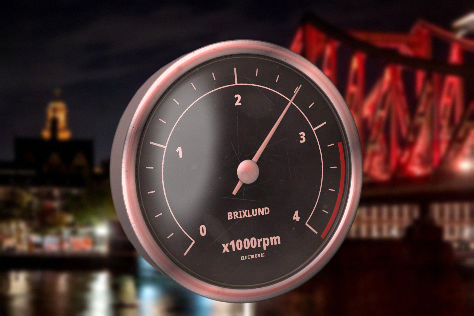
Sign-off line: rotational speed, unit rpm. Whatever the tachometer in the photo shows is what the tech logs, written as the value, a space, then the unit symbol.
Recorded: 2600 rpm
